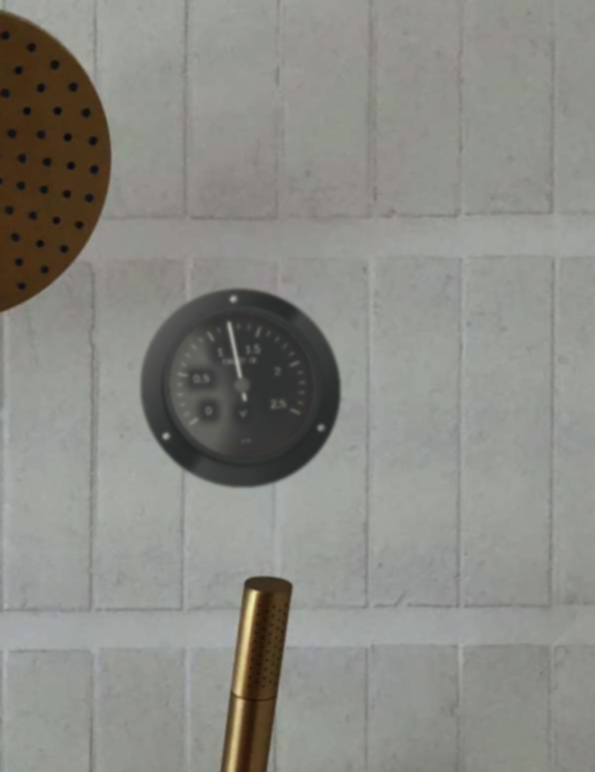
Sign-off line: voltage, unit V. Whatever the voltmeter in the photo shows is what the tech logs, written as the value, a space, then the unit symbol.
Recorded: 1.2 V
